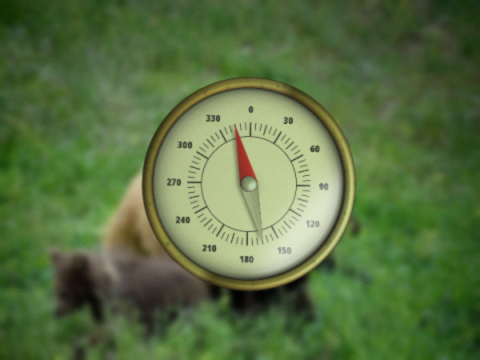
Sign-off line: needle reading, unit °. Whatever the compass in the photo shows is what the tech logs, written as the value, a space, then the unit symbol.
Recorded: 345 °
